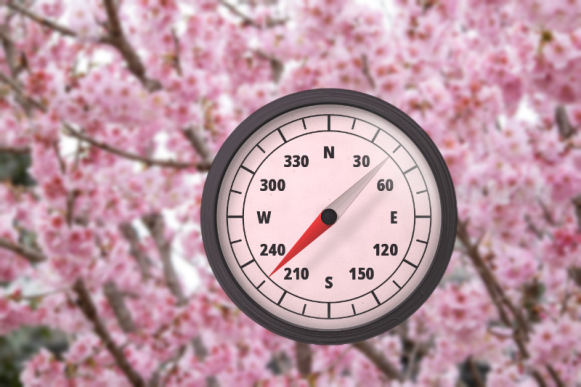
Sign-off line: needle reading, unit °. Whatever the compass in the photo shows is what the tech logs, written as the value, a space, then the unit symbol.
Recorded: 225 °
